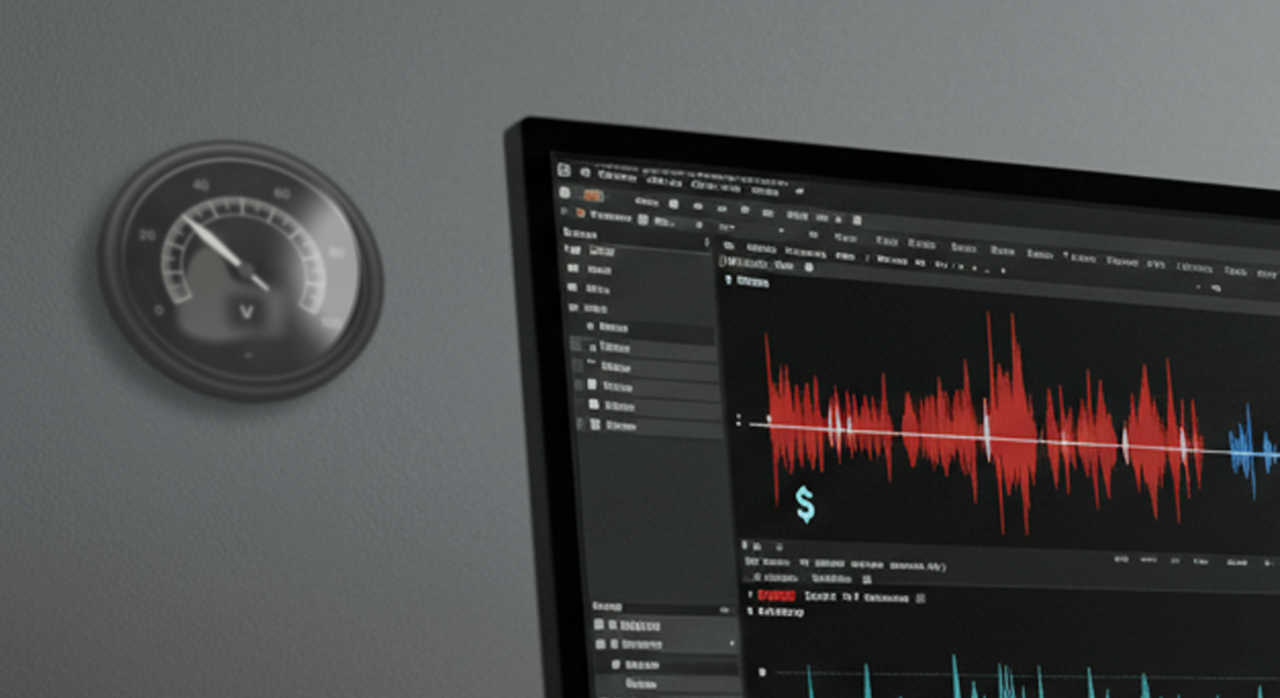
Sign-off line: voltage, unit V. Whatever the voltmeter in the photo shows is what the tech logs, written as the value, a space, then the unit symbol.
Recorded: 30 V
